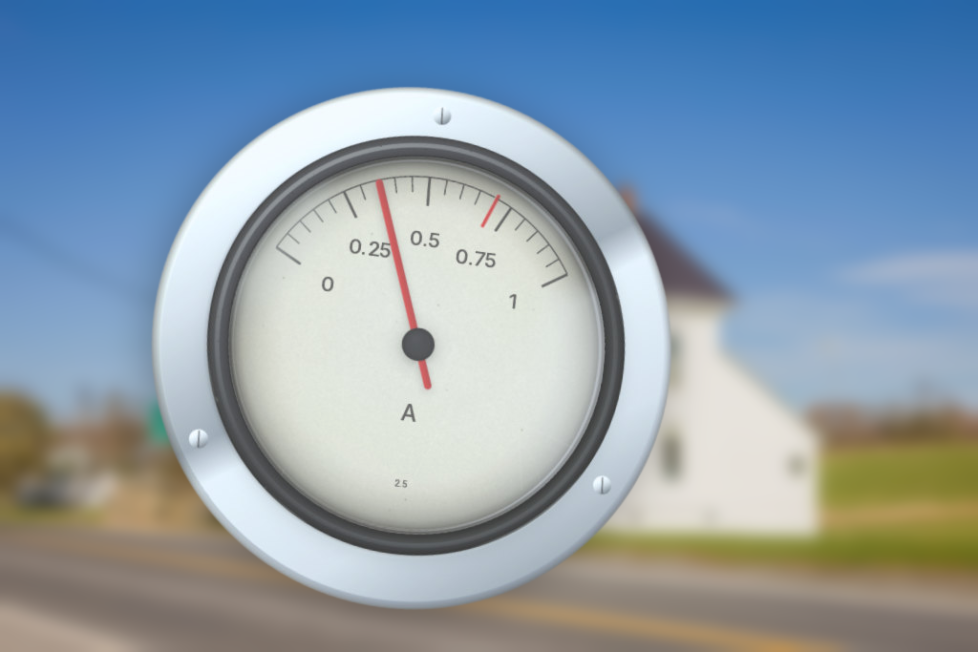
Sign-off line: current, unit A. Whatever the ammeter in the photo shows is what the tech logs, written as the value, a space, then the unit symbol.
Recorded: 0.35 A
